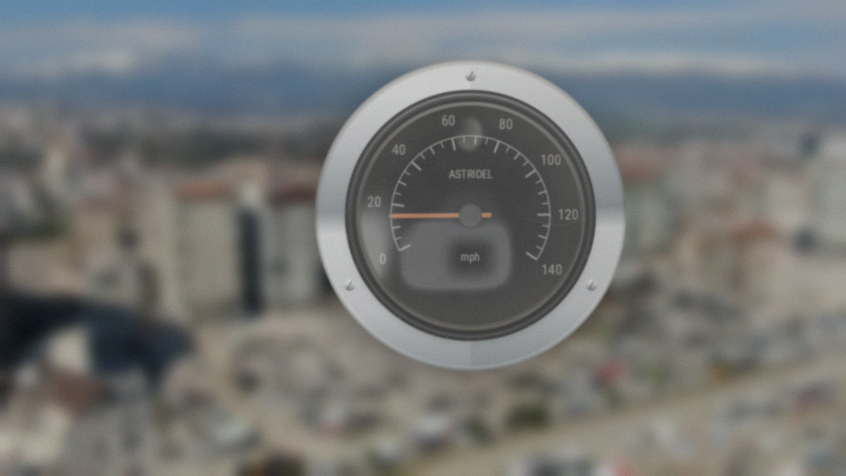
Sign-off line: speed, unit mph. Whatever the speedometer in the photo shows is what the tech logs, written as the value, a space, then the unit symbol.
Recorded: 15 mph
